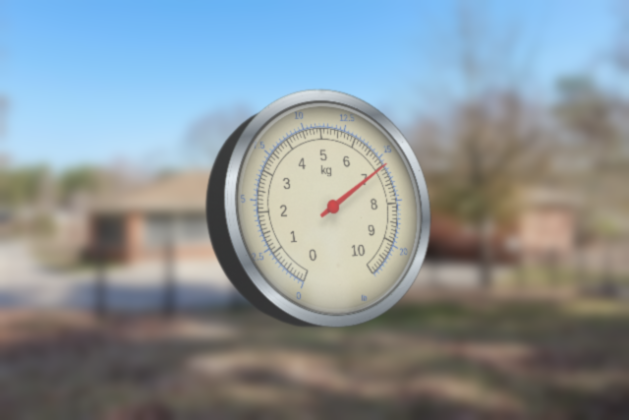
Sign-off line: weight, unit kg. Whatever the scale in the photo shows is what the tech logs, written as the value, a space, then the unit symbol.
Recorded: 7 kg
